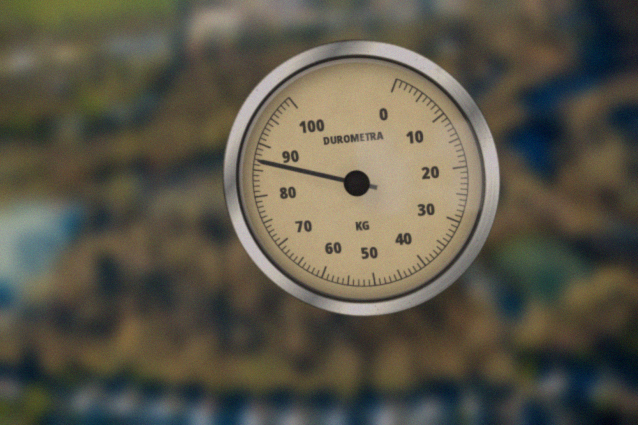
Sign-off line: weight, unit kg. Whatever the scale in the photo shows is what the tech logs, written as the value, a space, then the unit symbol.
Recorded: 87 kg
